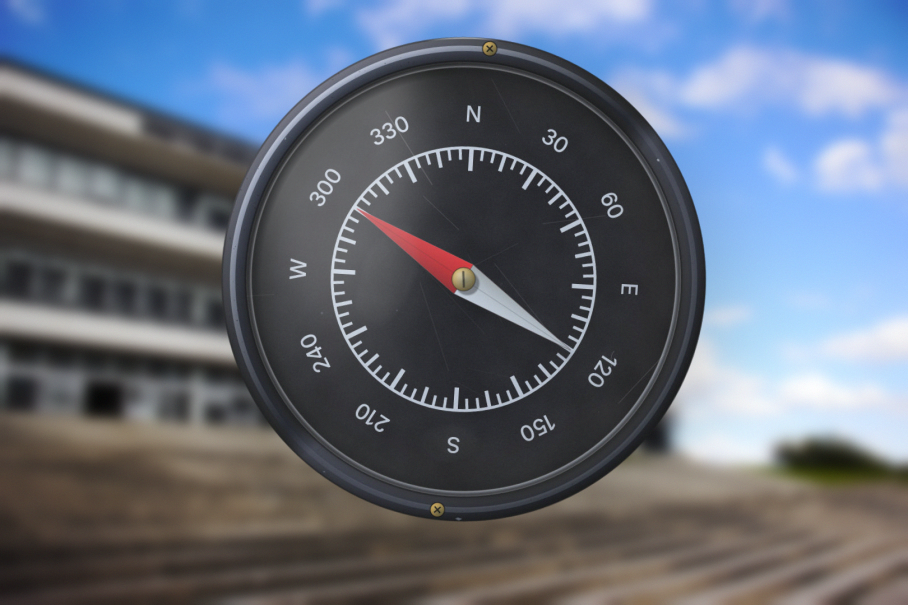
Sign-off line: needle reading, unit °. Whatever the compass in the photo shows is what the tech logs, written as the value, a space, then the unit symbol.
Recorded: 300 °
